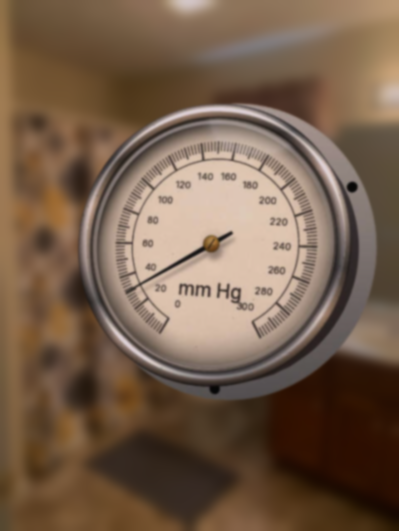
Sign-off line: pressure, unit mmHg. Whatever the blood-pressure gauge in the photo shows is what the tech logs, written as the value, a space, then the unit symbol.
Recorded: 30 mmHg
